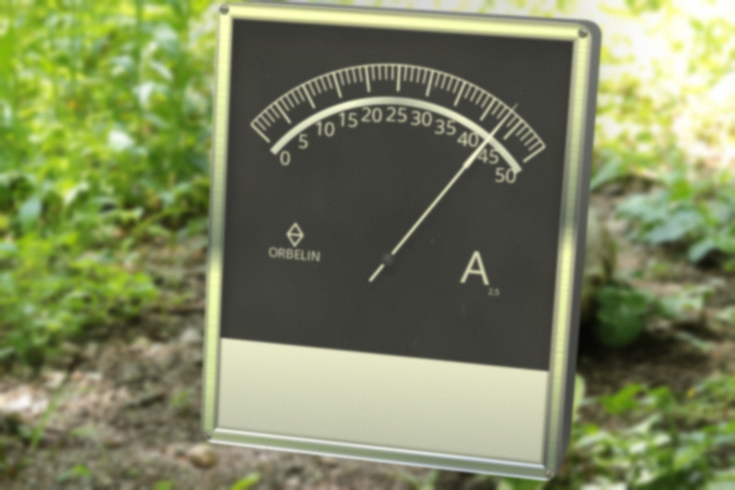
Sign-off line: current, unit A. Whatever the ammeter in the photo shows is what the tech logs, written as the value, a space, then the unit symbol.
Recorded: 43 A
